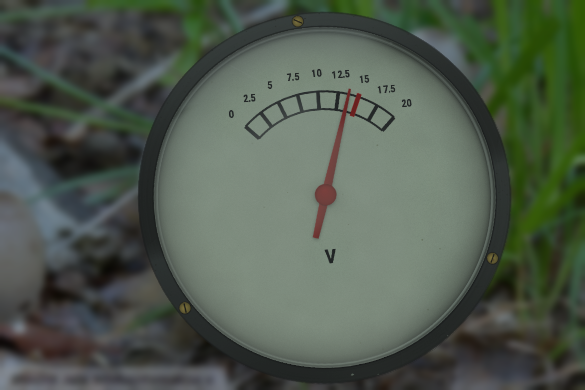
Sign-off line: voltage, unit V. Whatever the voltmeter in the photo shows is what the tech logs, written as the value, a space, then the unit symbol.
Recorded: 13.75 V
